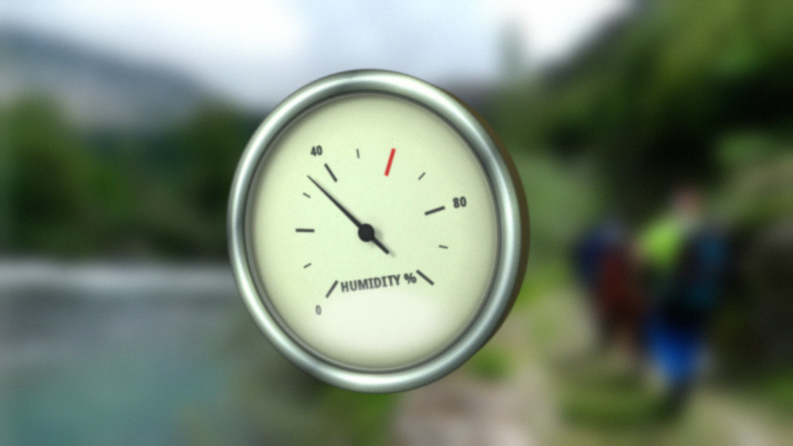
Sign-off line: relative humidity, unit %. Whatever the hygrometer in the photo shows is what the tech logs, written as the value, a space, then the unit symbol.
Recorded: 35 %
